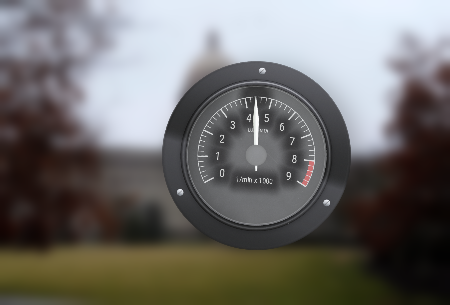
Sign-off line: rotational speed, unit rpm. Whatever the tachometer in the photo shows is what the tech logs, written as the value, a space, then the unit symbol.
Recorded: 4400 rpm
